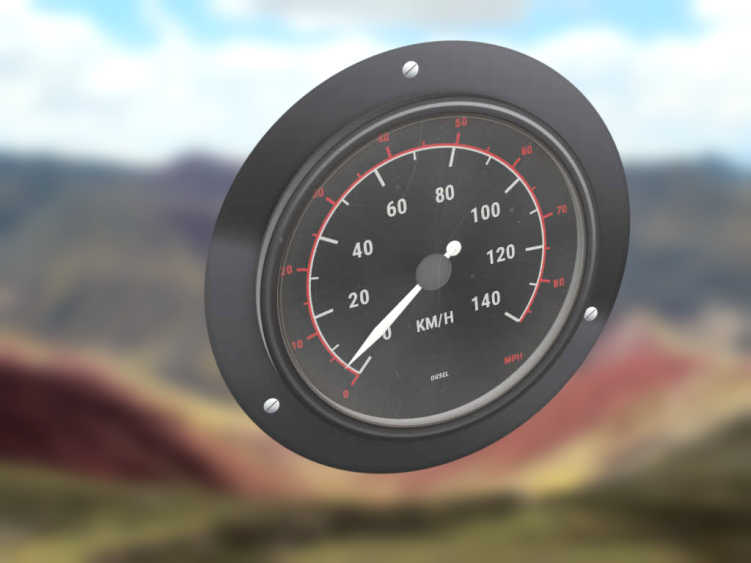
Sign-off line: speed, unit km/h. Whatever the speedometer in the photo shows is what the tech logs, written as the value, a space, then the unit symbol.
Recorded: 5 km/h
